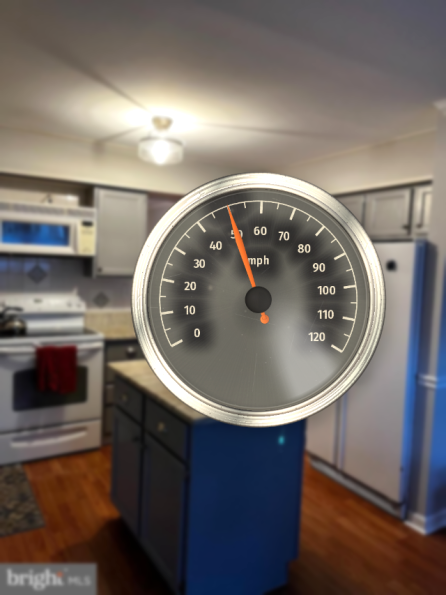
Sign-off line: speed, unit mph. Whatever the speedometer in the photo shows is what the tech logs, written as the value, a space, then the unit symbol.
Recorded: 50 mph
